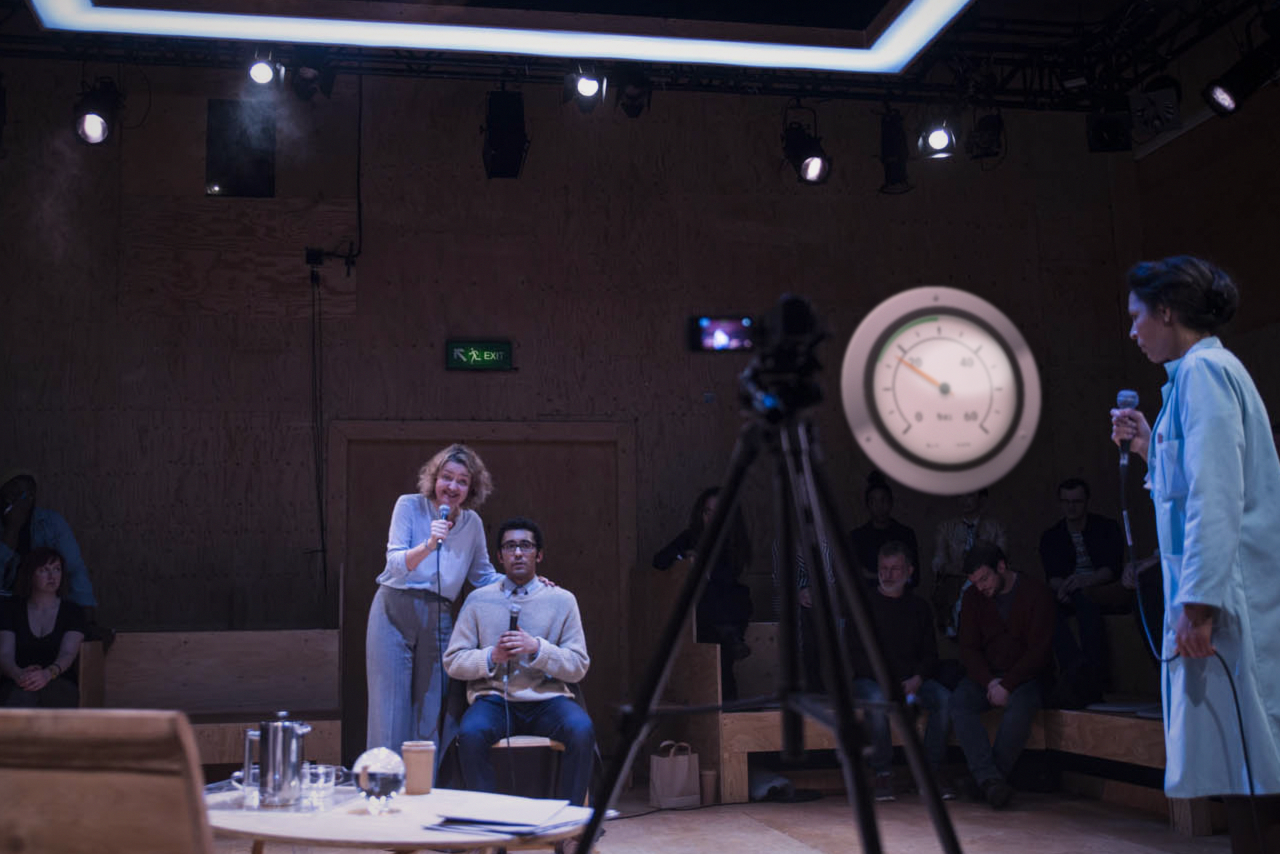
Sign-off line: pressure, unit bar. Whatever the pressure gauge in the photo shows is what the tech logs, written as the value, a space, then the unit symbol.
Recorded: 17.5 bar
